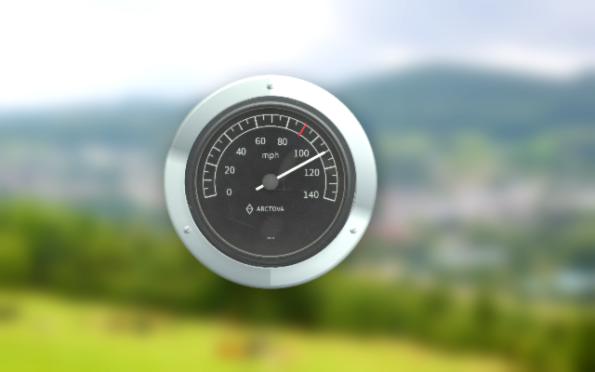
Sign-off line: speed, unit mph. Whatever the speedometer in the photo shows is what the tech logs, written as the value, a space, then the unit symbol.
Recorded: 110 mph
